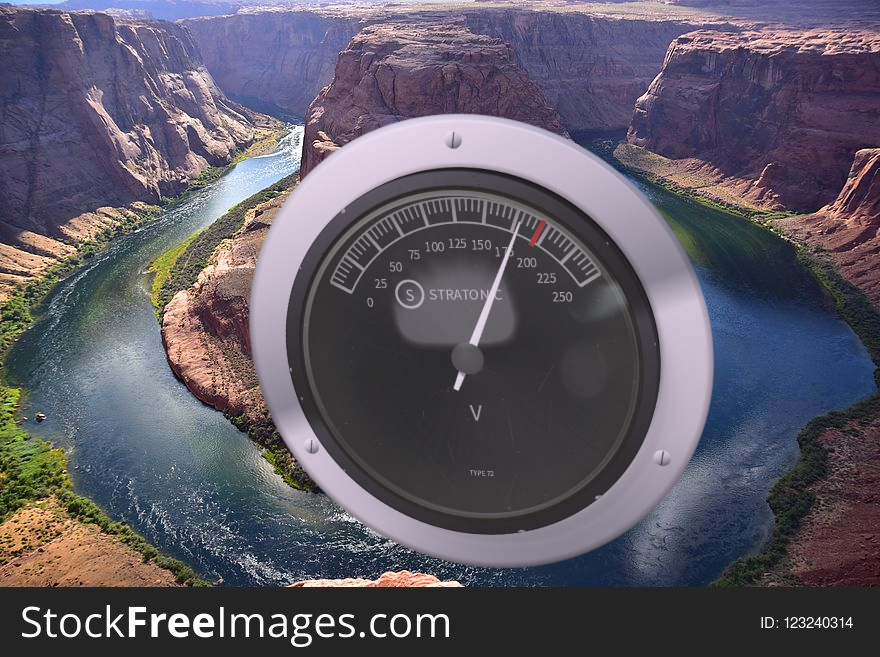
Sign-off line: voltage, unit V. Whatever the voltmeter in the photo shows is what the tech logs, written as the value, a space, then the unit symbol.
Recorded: 180 V
